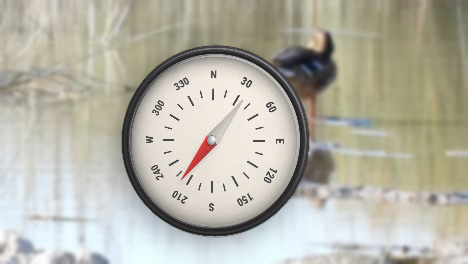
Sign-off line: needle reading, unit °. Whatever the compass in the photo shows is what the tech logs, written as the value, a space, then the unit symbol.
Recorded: 217.5 °
